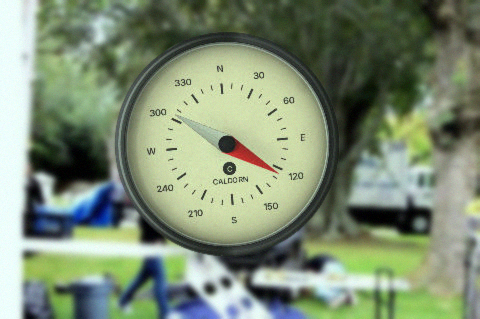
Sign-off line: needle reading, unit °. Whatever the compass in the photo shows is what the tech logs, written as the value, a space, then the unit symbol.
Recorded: 125 °
